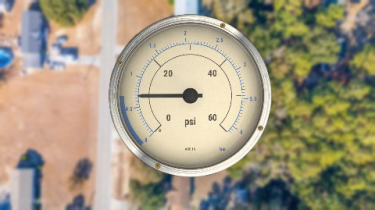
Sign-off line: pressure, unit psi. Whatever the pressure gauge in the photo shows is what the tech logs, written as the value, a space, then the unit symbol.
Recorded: 10 psi
